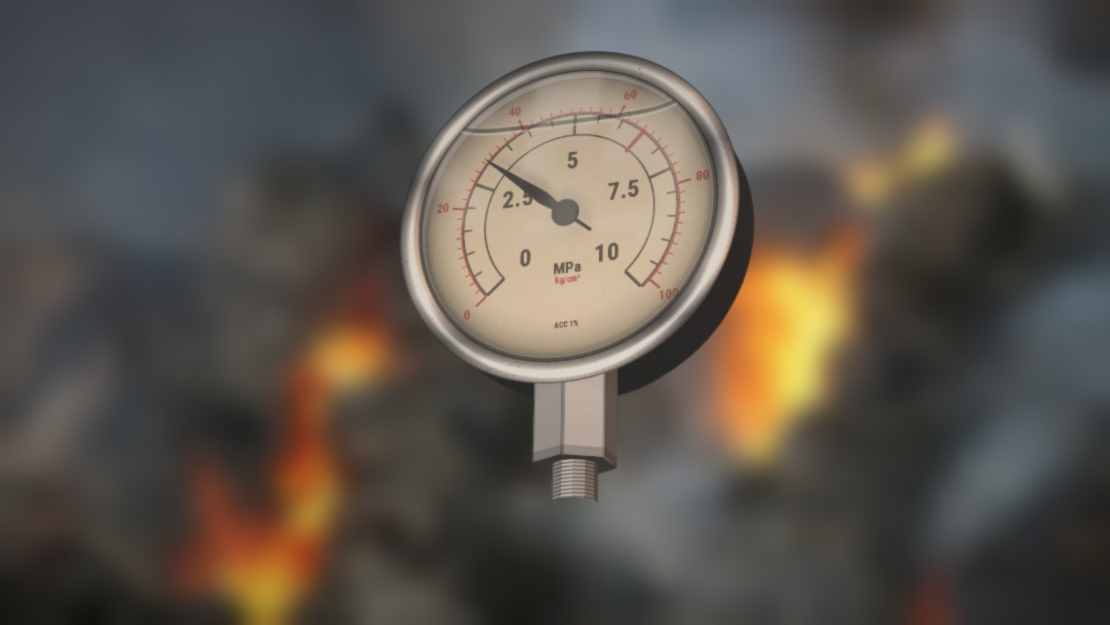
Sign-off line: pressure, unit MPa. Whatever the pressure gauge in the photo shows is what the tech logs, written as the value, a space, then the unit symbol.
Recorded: 3 MPa
